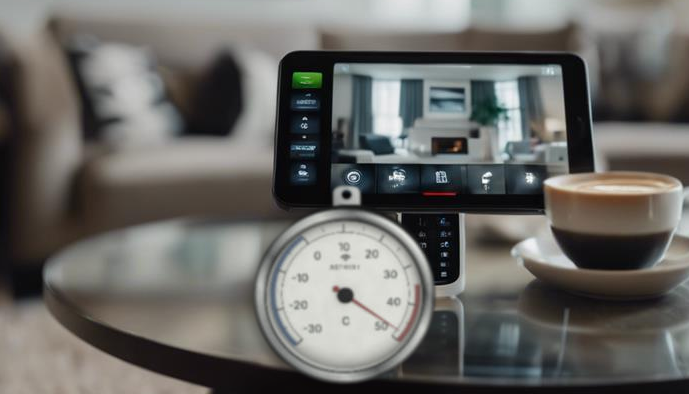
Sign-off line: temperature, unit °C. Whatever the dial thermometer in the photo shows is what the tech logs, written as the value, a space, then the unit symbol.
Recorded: 47.5 °C
